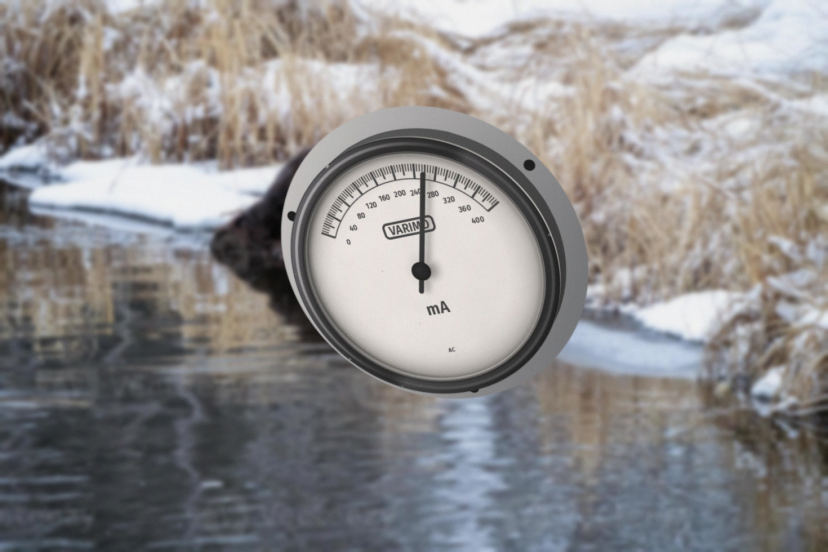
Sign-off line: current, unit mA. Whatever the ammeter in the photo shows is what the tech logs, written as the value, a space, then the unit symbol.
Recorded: 260 mA
